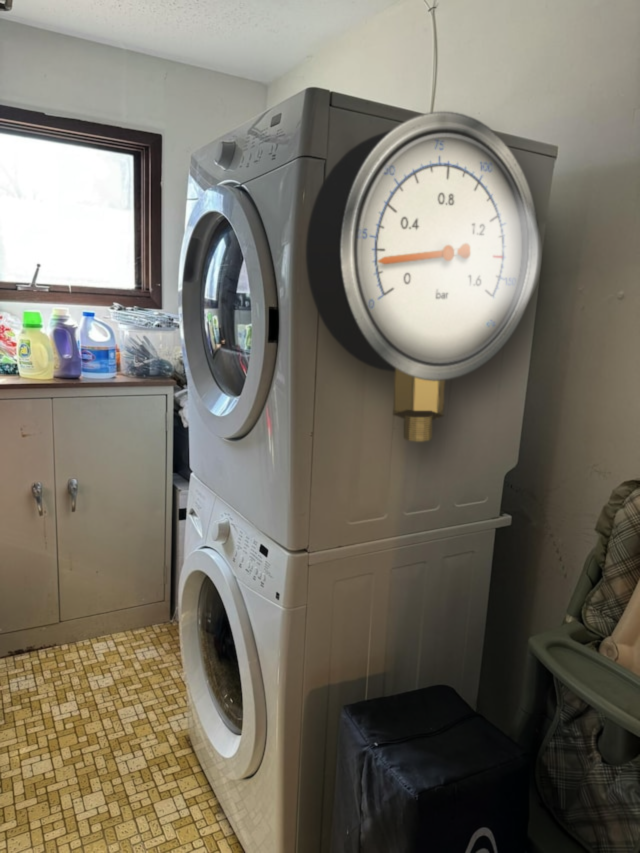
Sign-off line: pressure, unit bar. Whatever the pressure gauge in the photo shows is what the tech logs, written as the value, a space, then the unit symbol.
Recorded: 0.15 bar
